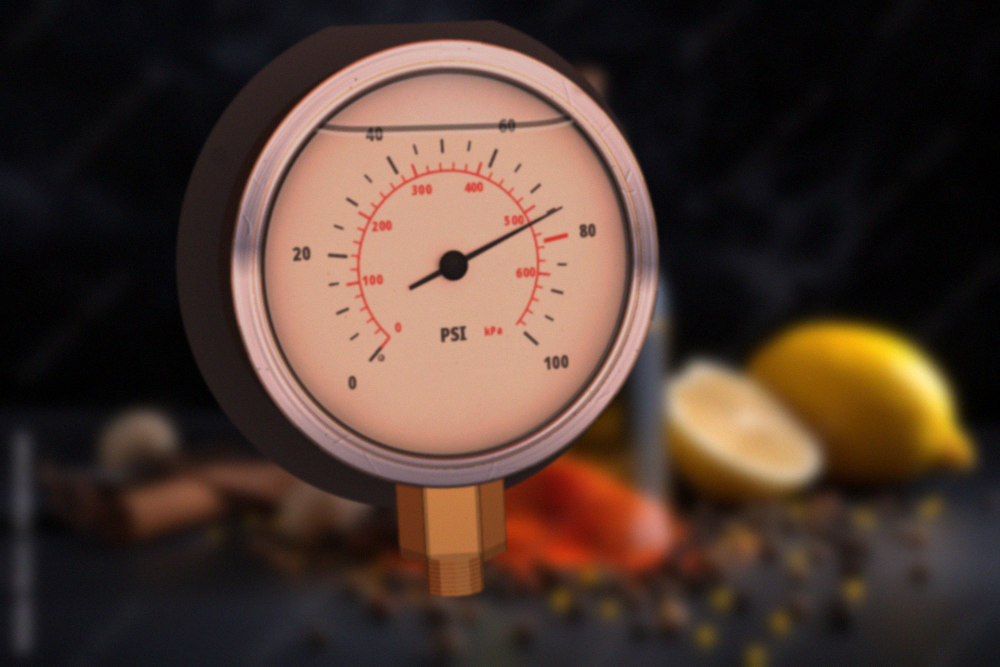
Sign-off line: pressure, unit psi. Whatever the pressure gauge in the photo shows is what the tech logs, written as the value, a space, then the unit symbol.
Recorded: 75 psi
